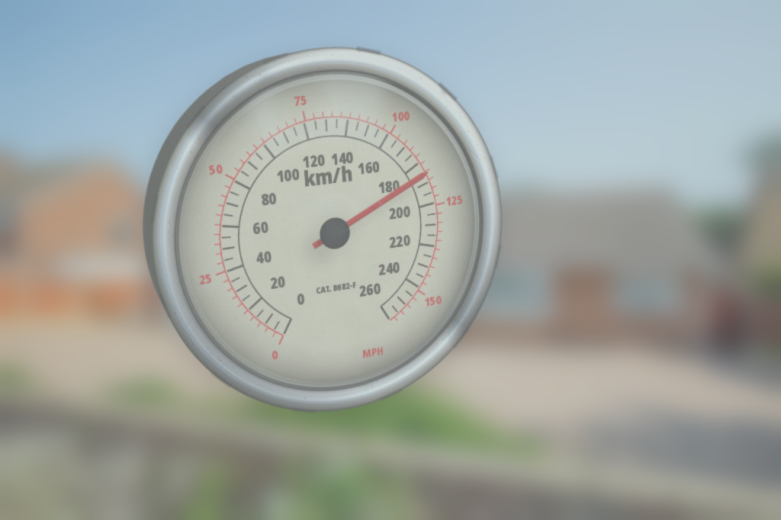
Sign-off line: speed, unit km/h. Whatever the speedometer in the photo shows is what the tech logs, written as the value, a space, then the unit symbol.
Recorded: 185 km/h
